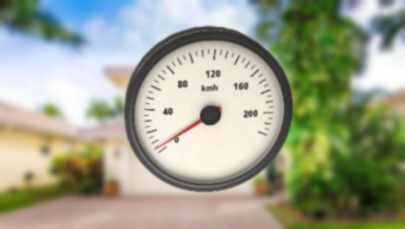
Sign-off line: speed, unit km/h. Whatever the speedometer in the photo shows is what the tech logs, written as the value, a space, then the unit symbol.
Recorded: 5 km/h
